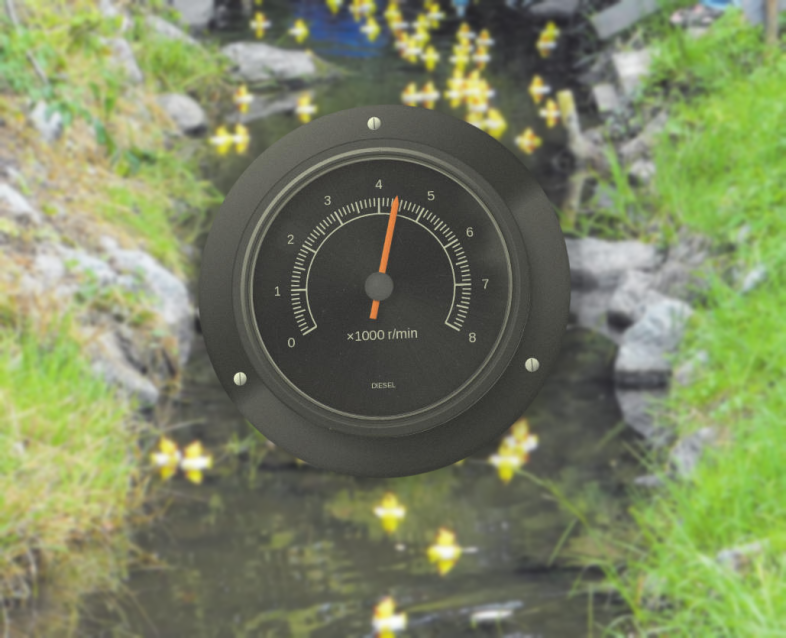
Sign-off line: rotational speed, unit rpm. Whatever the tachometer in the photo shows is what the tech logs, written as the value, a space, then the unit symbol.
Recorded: 4400 rpm
